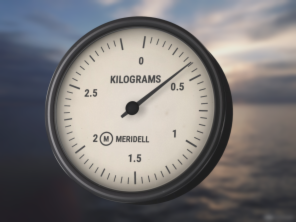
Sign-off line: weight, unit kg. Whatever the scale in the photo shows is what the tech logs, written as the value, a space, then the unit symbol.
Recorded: 0.4 kg
